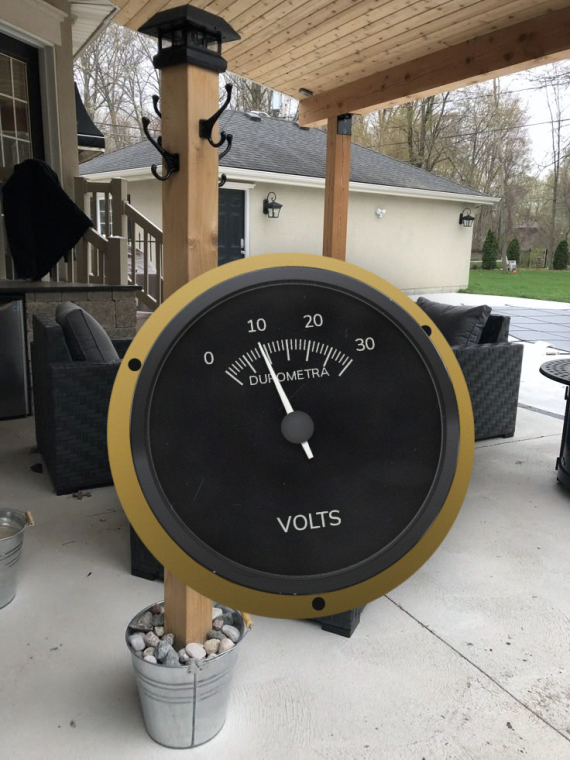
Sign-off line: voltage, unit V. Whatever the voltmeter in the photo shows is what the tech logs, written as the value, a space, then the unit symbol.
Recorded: 9 V
